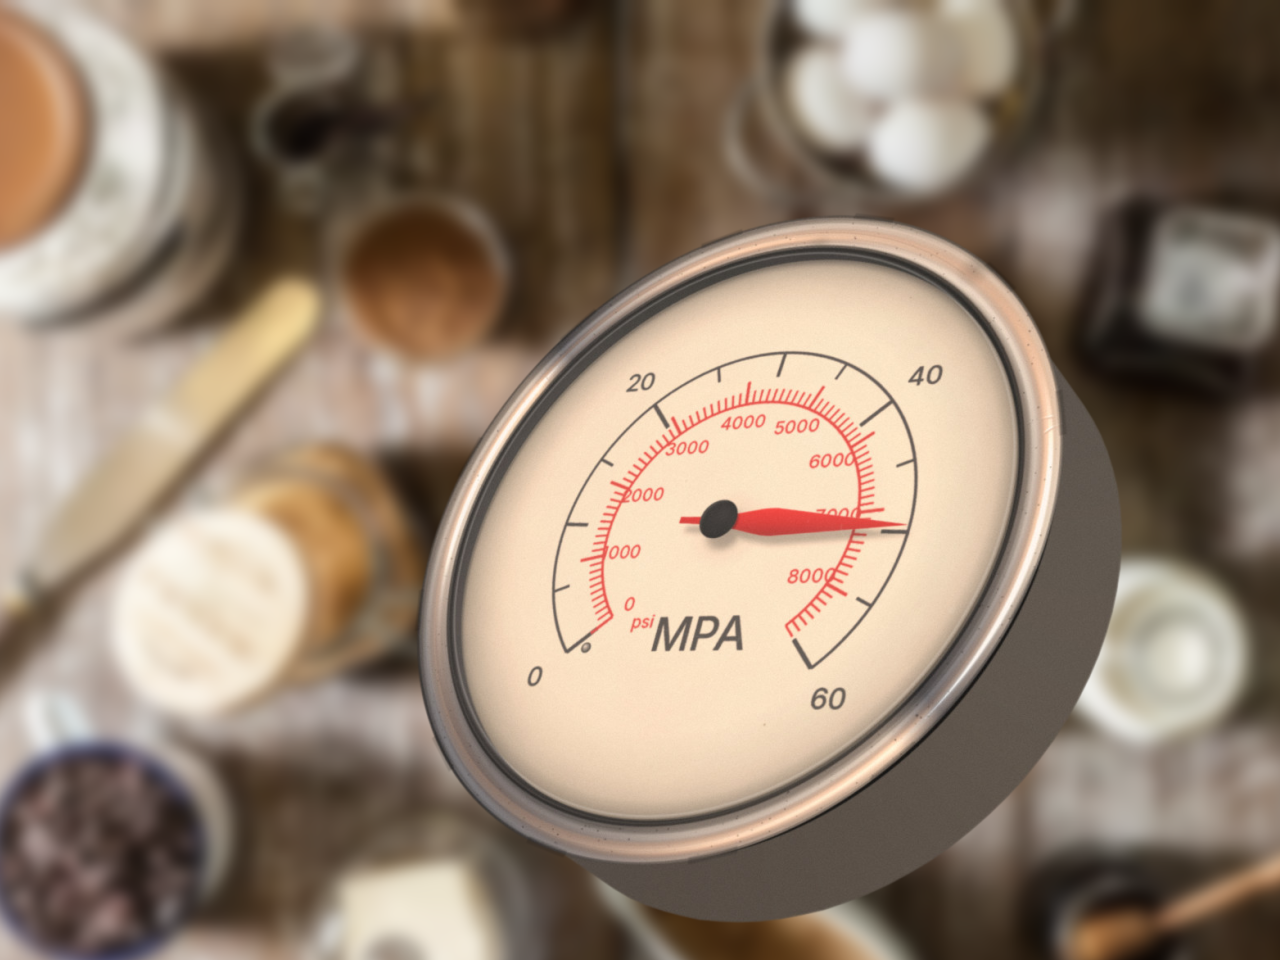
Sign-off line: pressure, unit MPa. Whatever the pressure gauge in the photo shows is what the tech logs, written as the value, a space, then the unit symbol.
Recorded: 50 MPa
